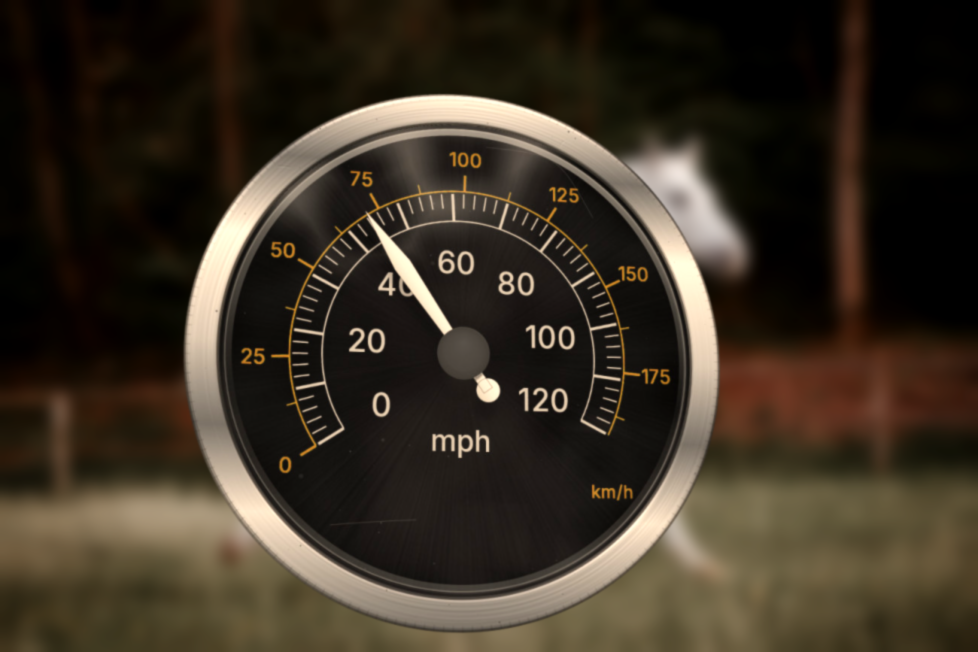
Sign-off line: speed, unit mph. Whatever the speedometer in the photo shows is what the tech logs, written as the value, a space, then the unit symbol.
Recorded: 44 mph
